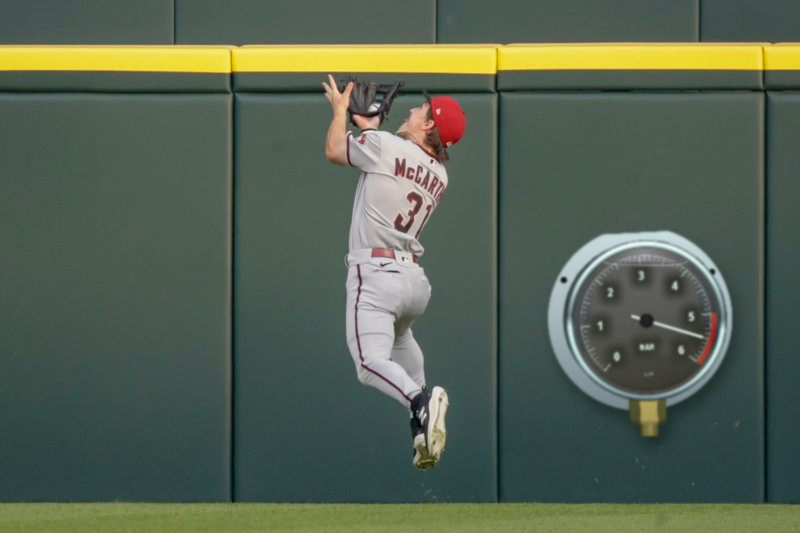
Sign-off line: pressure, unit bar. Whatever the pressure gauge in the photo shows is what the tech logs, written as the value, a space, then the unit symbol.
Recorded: 5.5 bar
